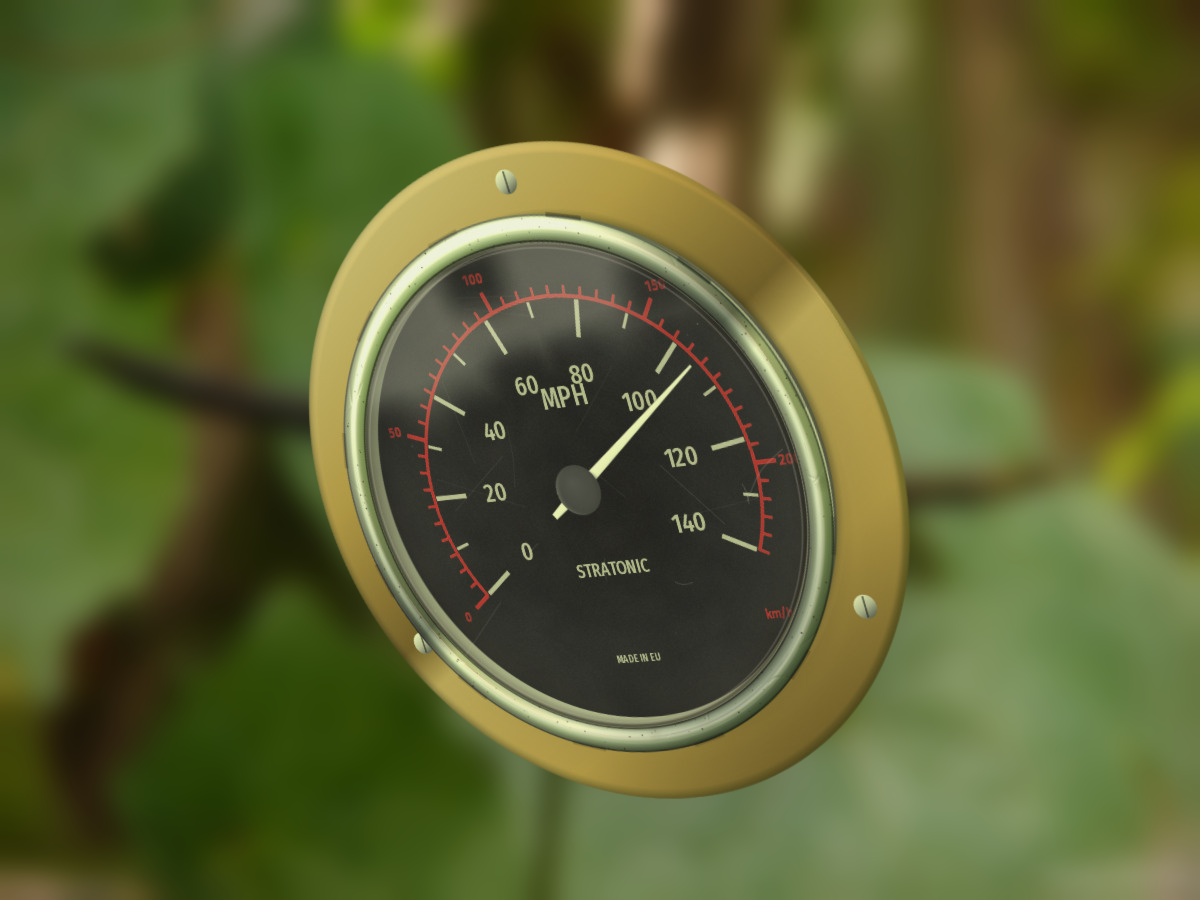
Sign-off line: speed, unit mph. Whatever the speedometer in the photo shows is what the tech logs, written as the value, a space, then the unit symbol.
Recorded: 105 mph
